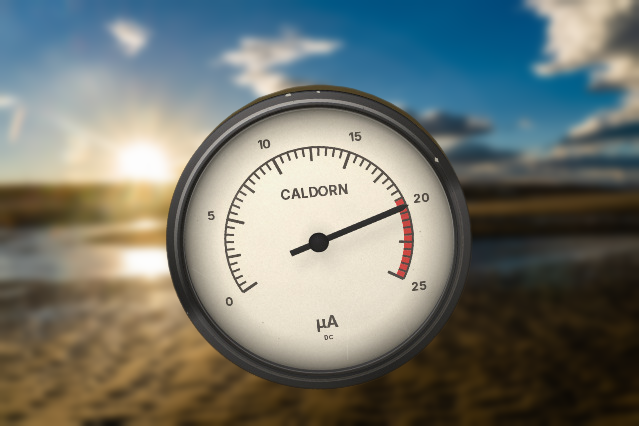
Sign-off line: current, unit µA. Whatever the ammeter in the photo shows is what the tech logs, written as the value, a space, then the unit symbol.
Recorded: 20 µA
